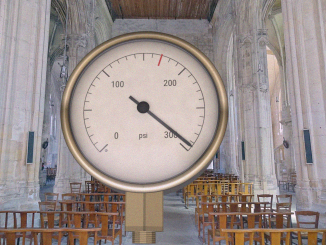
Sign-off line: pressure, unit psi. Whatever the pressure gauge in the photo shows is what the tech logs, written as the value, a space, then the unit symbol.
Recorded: 295 psi
